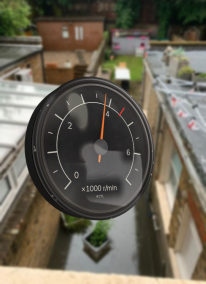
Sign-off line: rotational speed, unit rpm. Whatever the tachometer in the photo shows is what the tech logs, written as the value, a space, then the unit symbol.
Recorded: 3750 rpm
